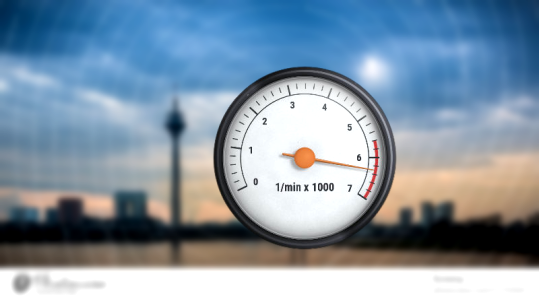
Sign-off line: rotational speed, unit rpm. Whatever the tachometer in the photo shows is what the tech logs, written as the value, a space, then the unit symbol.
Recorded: 6300 rpm
